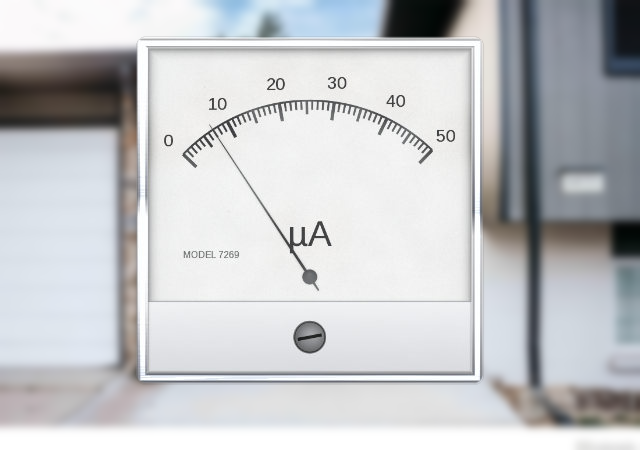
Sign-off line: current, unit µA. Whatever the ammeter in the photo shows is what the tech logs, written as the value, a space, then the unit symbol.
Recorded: 7 µA
